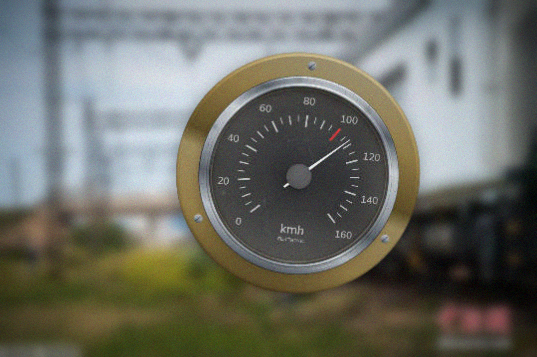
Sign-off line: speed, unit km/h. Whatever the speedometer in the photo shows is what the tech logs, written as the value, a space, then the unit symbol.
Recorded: 107.5 km/h
